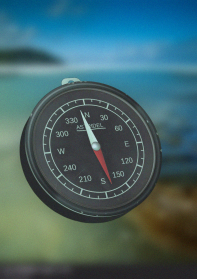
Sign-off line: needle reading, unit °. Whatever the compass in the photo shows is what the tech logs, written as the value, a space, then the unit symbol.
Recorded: 170 °
